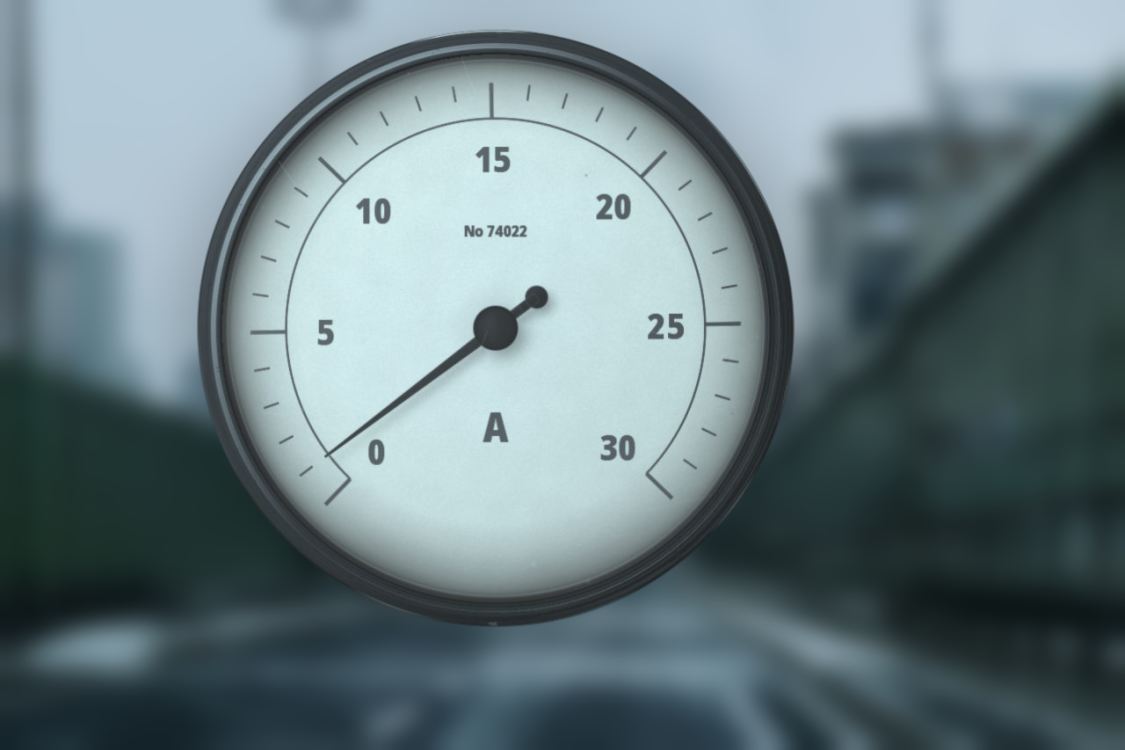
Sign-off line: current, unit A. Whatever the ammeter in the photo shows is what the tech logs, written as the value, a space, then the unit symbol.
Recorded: 1 A
